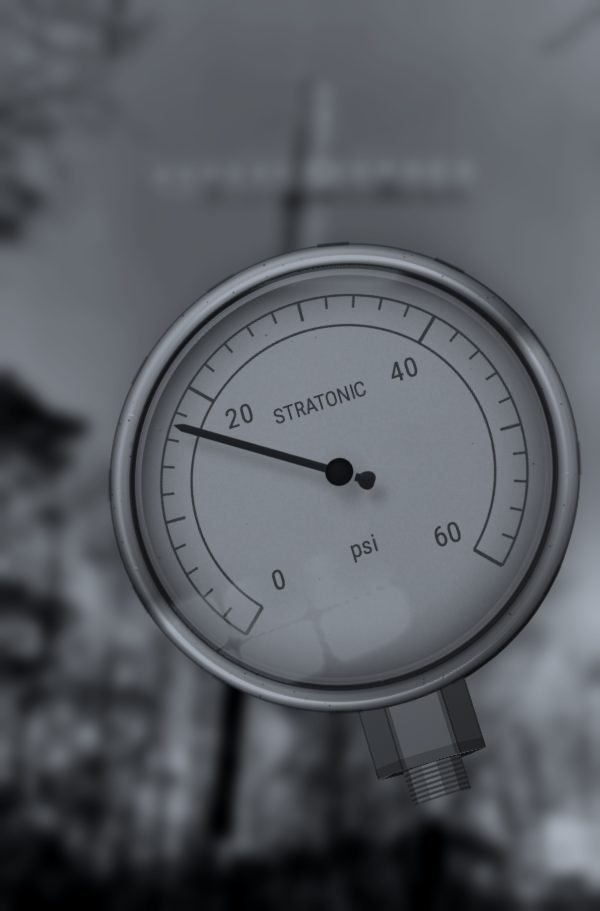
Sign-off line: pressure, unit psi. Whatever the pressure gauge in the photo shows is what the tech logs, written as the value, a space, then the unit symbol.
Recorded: 17 psi
